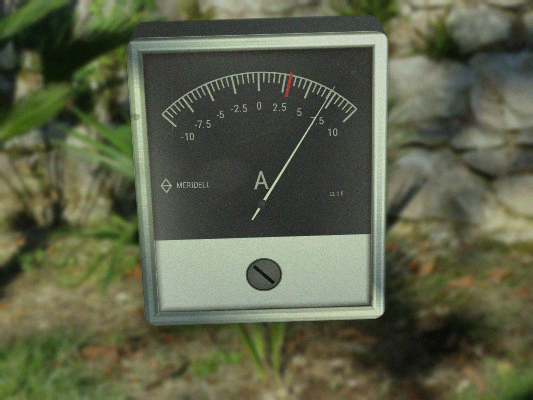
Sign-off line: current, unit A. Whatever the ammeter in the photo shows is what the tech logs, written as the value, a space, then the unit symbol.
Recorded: 7 A
